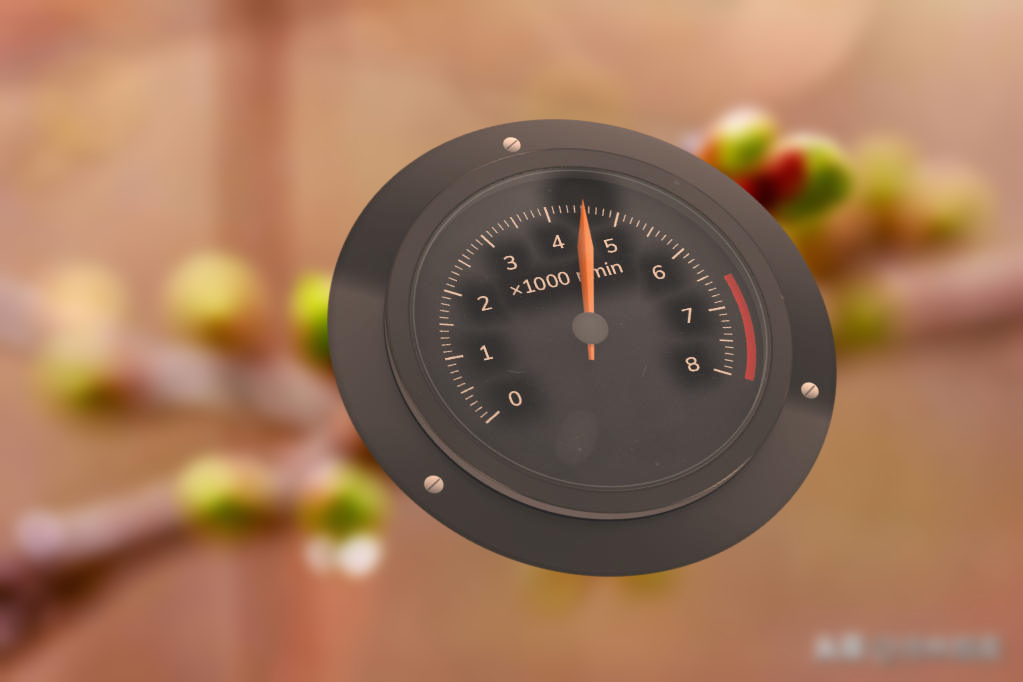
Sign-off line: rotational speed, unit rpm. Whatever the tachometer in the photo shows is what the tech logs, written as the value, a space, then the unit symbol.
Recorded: 4500 rpm
